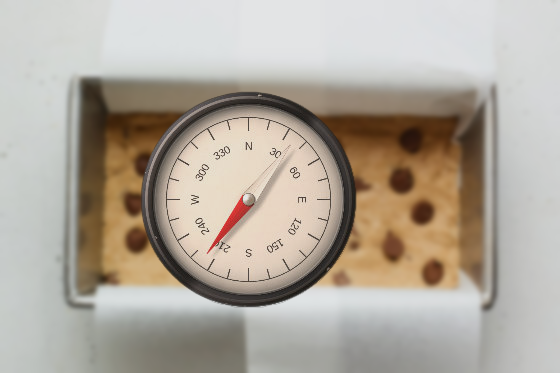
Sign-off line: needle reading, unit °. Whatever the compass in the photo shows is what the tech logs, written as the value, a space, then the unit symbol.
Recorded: 217.5 °
